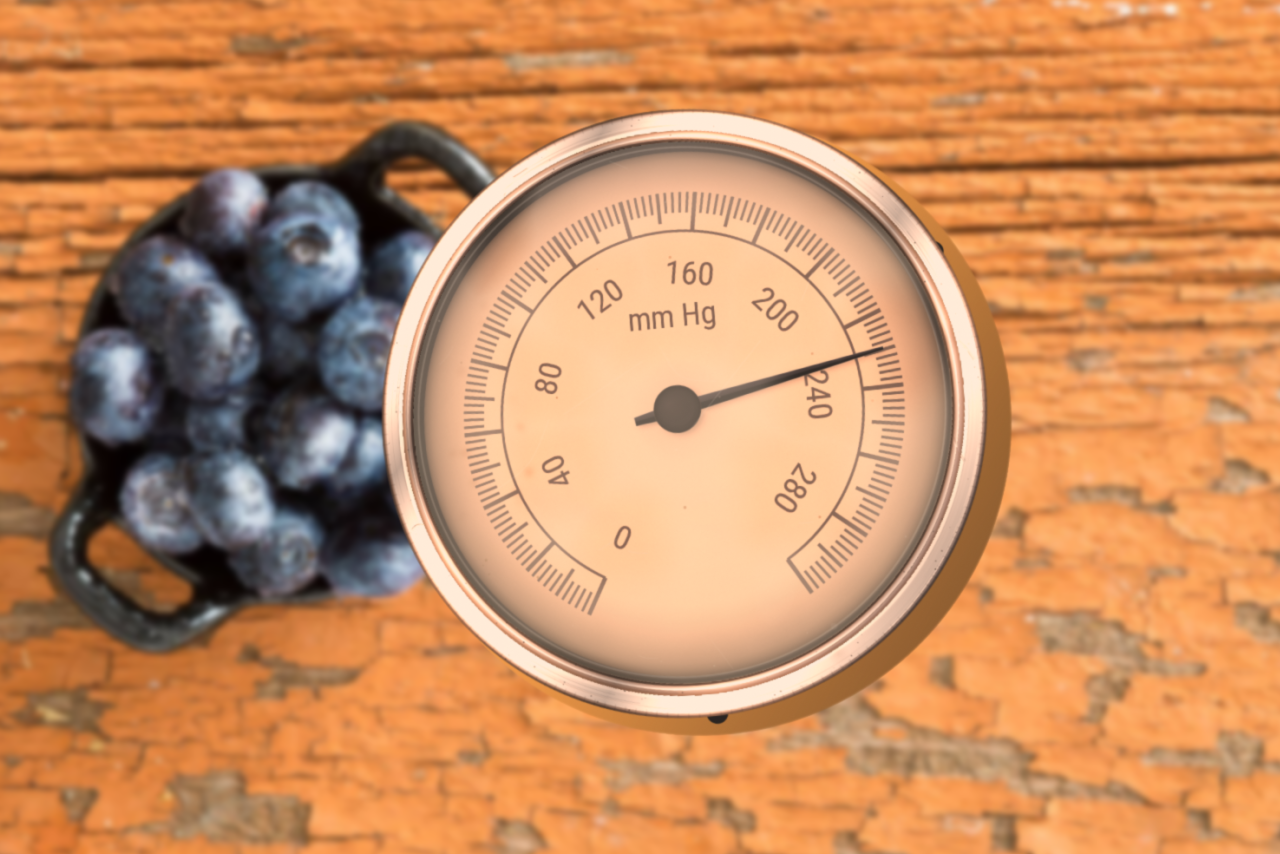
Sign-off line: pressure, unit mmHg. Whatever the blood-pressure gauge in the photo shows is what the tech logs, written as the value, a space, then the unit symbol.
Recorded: 230 mmHg
